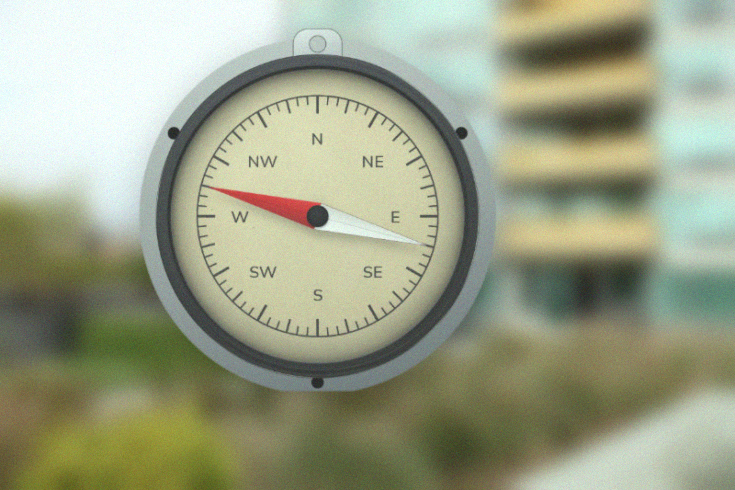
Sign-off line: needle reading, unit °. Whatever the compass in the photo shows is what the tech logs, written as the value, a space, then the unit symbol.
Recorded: 285 °
